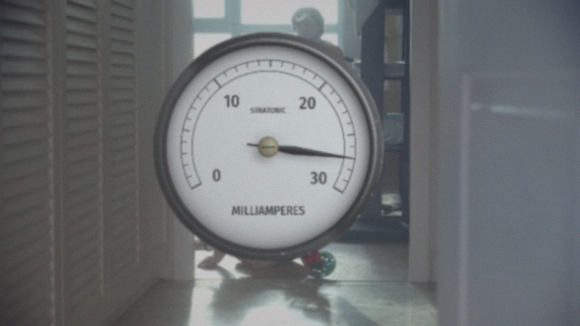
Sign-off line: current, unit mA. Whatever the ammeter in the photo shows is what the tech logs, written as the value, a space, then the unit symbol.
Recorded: 27 mA
